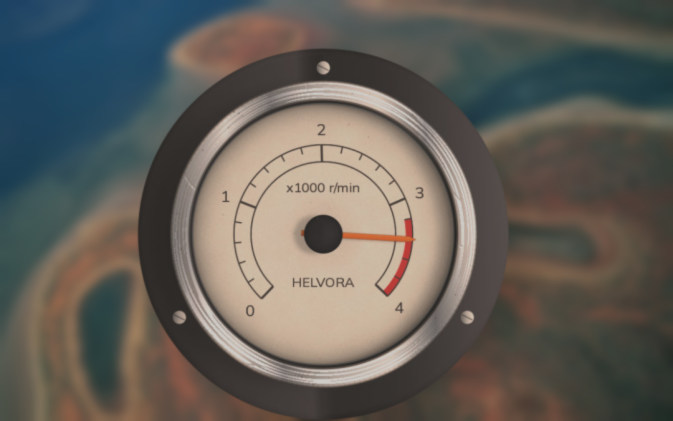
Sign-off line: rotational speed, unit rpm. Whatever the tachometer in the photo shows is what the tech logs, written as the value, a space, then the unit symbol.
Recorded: 3400 rpm
